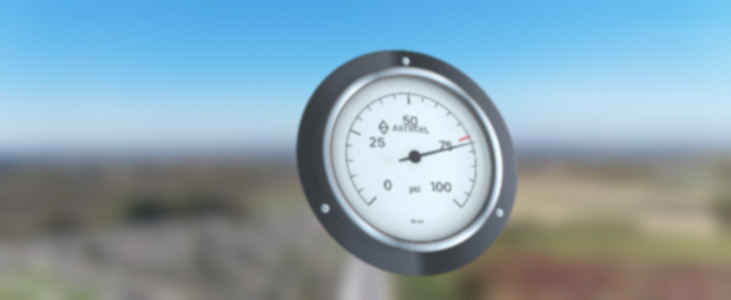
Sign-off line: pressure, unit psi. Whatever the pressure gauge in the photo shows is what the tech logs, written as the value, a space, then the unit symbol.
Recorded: 77.5 psi
